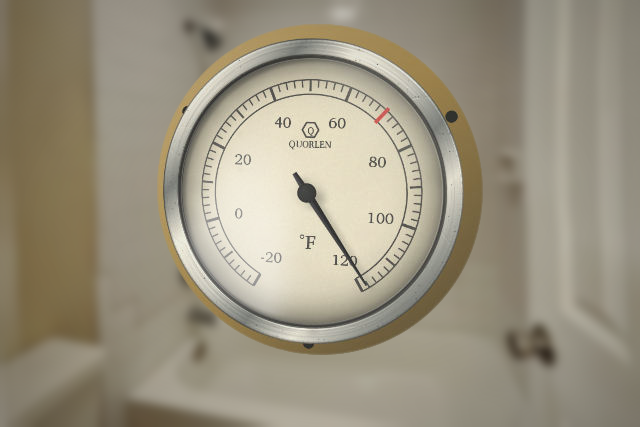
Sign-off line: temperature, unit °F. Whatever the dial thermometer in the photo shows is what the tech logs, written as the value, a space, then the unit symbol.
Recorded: 118 °F
